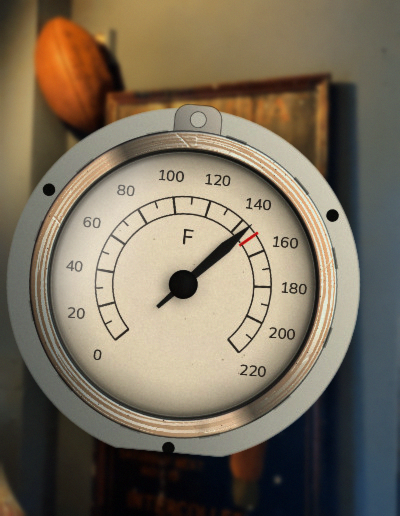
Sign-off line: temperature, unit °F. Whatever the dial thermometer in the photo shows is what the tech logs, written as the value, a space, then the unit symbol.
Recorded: 145 °F
